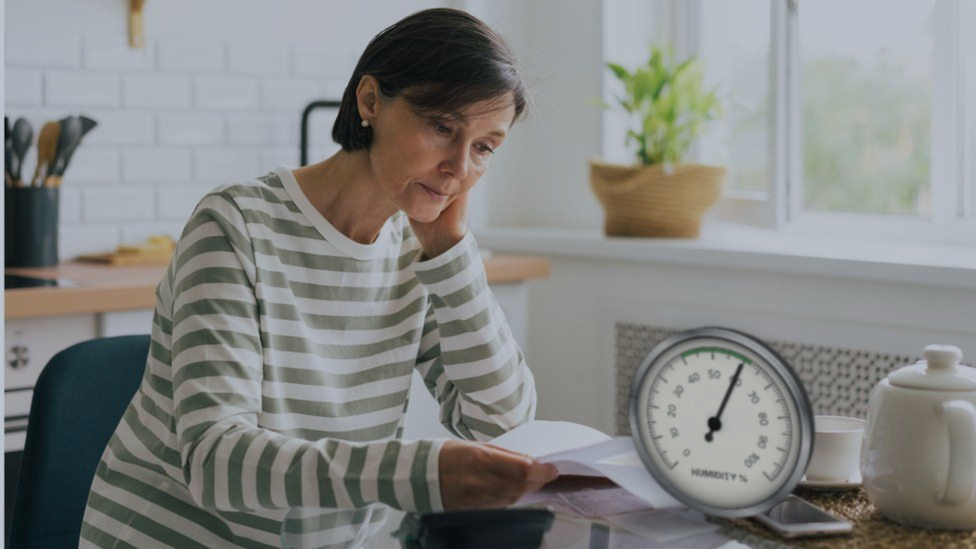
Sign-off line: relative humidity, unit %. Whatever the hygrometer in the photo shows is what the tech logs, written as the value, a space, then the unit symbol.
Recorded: 60 %
